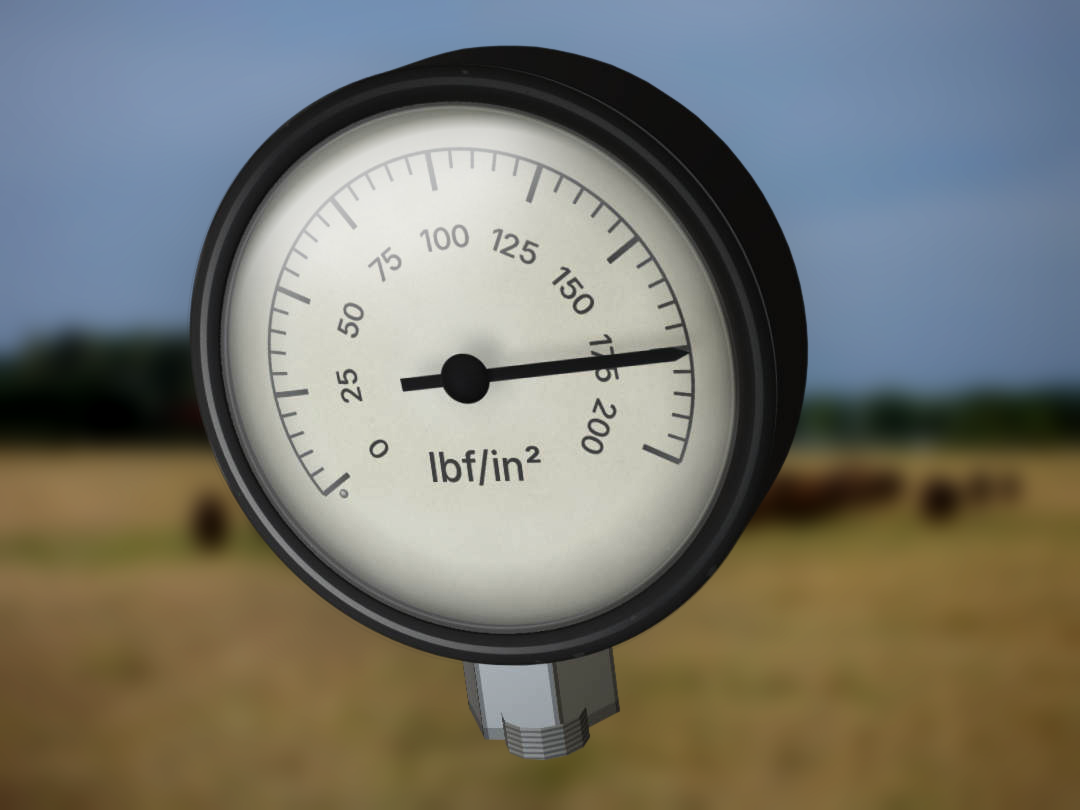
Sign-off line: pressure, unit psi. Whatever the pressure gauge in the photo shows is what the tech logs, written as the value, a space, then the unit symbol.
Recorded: 175 psi
